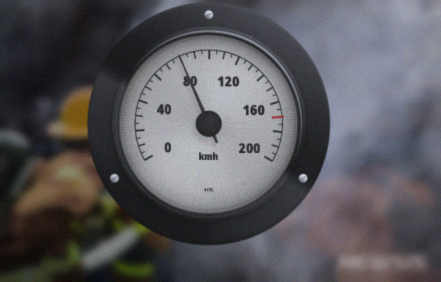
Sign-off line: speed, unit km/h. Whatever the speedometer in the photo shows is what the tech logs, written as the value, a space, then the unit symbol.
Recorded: 80 km/h
